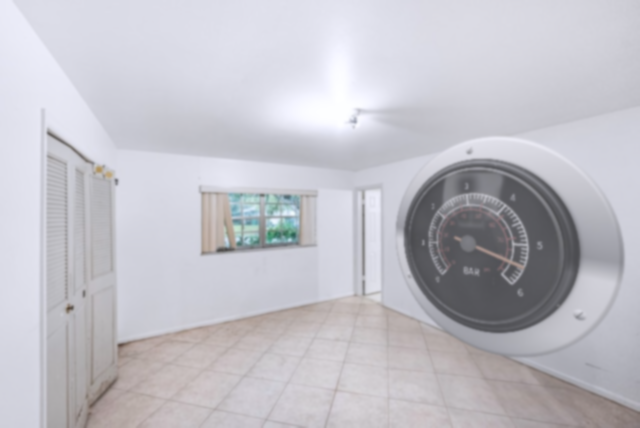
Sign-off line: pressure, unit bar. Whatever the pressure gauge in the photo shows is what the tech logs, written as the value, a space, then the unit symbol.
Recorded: 5.5 bar
